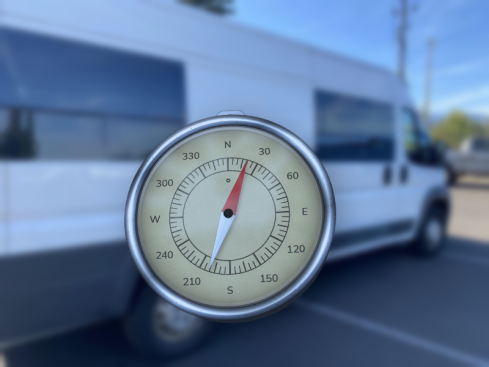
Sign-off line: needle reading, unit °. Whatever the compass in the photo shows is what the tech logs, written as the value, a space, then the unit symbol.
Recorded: 20 °
